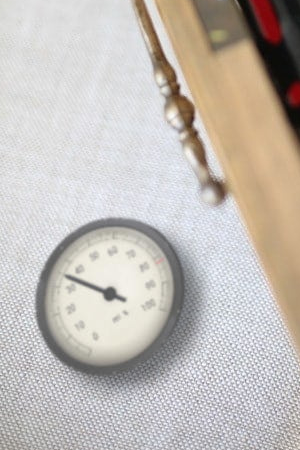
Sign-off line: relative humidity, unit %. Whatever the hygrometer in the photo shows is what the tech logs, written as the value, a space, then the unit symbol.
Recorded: 35 %
